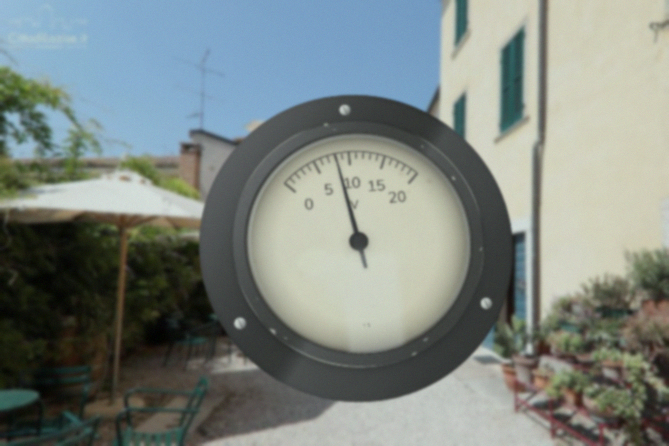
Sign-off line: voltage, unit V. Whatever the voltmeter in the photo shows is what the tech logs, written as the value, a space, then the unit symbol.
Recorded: 8 V
